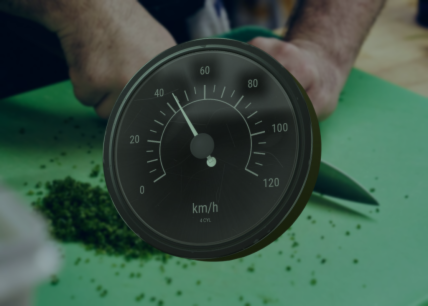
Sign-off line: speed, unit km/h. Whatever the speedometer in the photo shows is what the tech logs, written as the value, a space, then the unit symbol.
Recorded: 45 km/h
